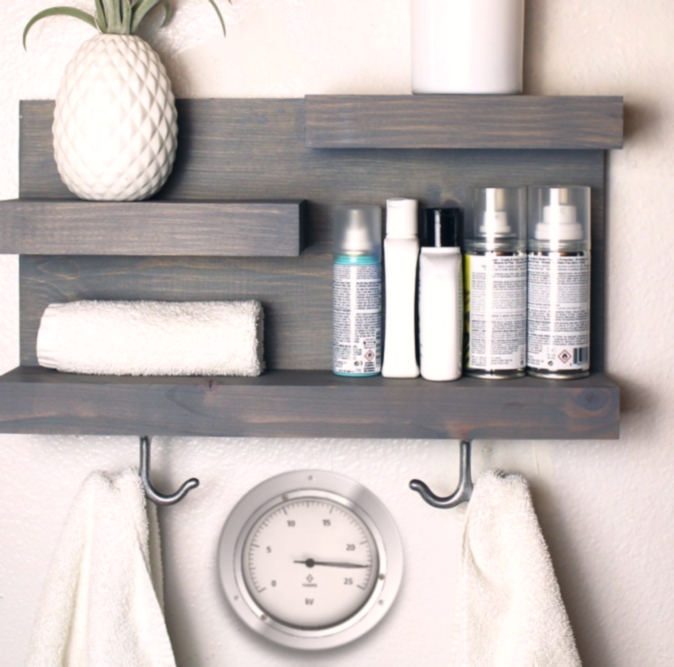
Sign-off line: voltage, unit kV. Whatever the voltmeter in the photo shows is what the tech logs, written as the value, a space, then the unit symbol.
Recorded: 22.5 kV
